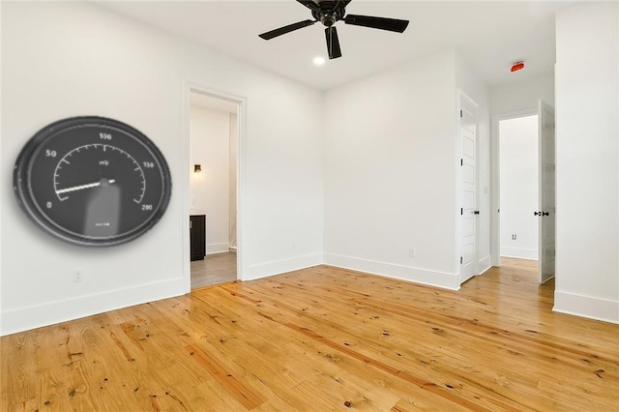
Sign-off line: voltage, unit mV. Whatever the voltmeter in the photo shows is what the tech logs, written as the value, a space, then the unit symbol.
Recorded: 10 mV
